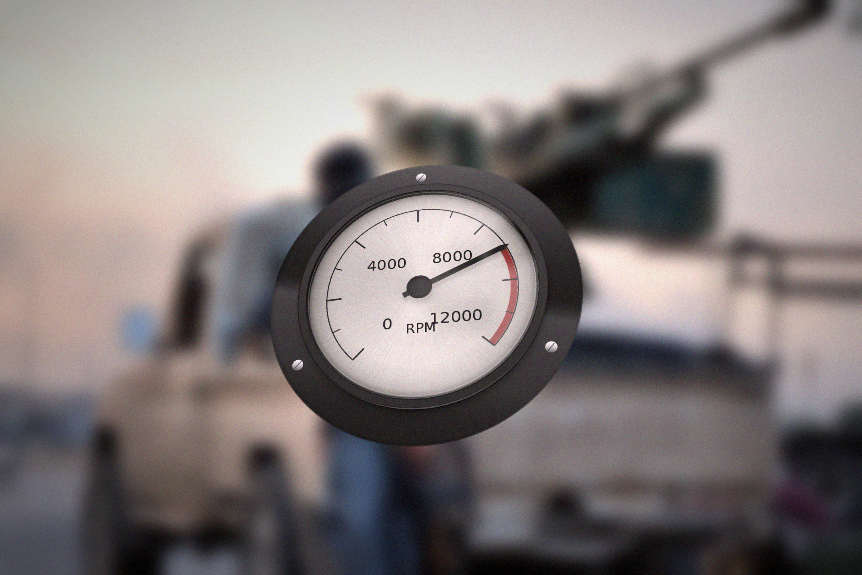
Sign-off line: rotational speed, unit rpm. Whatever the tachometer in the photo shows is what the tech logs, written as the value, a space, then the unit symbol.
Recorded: 9000 rpm
